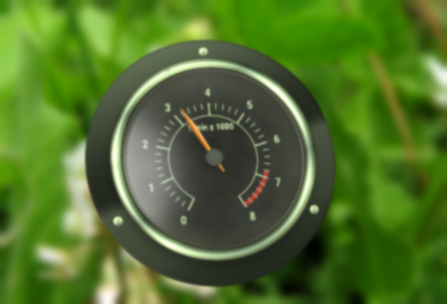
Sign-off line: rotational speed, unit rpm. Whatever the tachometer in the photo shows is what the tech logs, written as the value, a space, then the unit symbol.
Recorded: 3200 rpm
